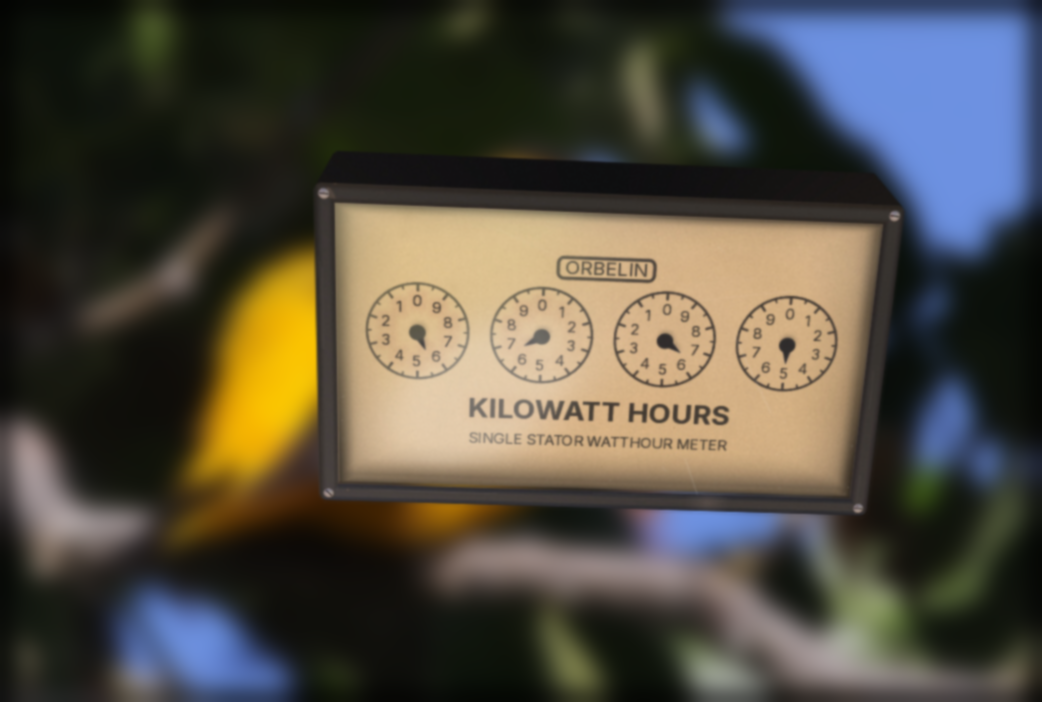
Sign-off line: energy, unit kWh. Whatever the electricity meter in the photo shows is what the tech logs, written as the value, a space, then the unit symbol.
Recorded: 5665 kWh
